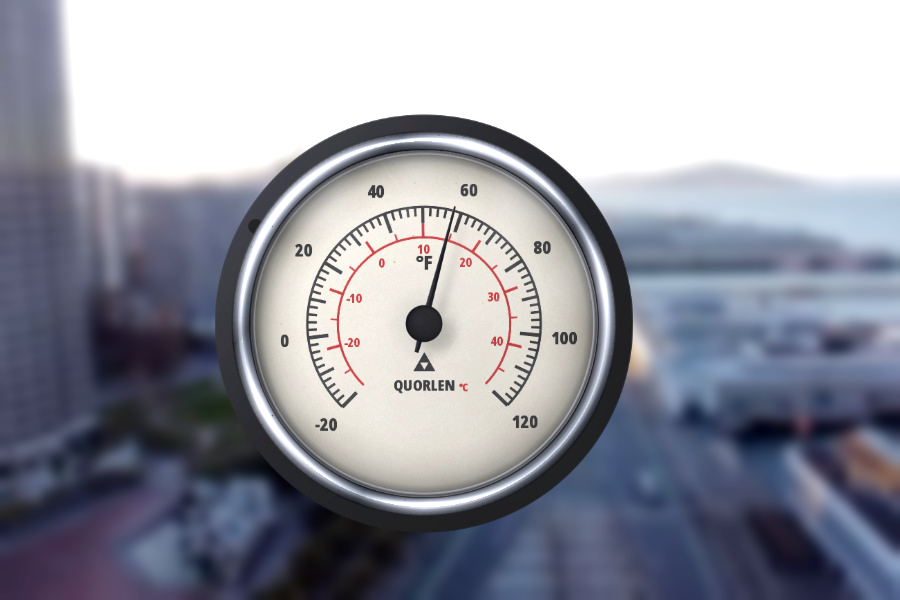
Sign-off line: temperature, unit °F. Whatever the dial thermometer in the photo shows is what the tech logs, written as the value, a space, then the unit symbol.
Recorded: 58 °F
